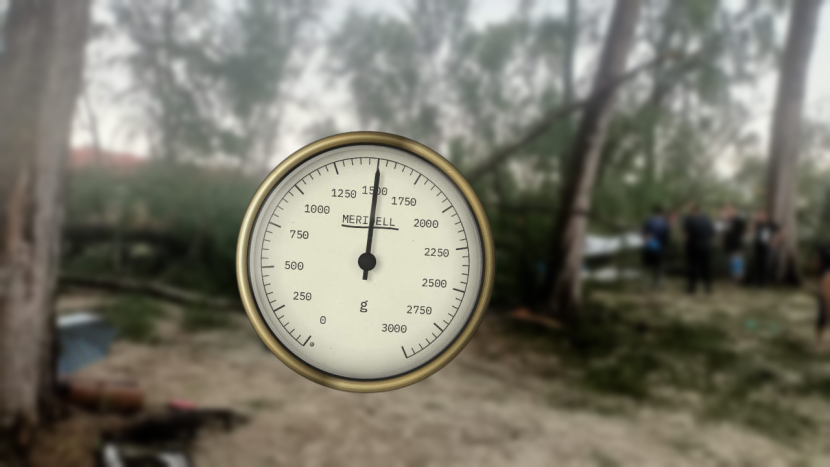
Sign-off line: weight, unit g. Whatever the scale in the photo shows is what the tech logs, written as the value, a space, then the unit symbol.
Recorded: 1500 g
